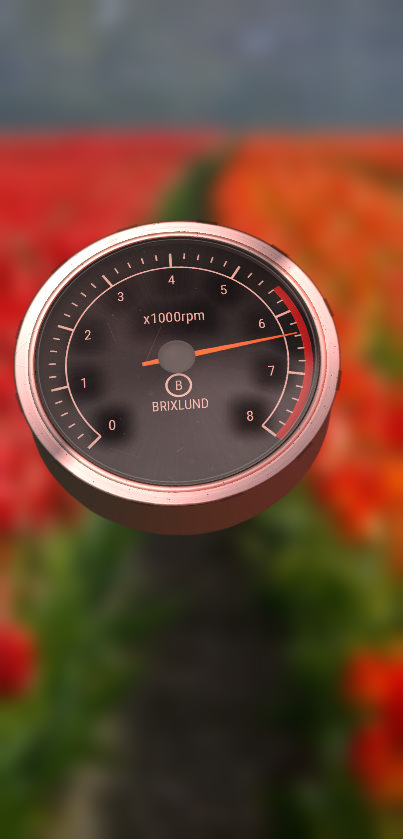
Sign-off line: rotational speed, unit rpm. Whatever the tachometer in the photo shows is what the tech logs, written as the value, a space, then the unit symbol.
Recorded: 6400 rpm
